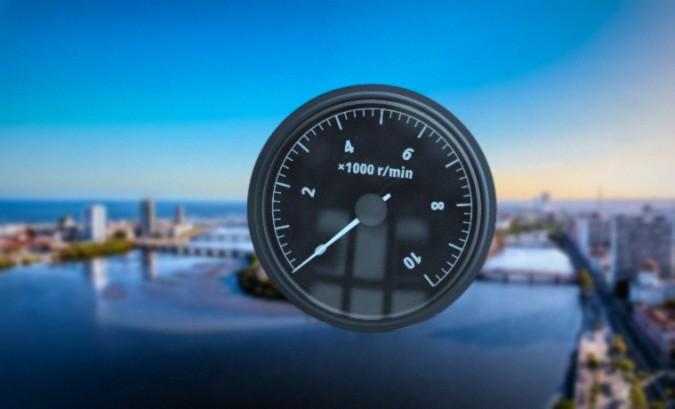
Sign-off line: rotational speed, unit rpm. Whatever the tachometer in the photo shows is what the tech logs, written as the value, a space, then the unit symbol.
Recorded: 0 rpm
